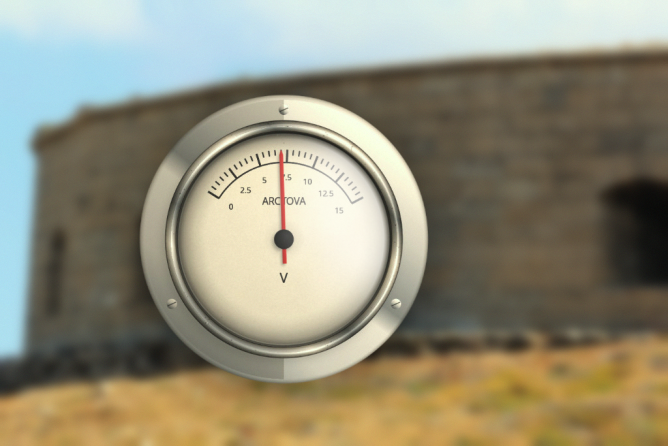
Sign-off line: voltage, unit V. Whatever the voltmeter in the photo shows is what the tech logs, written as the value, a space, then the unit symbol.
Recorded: 7 V
